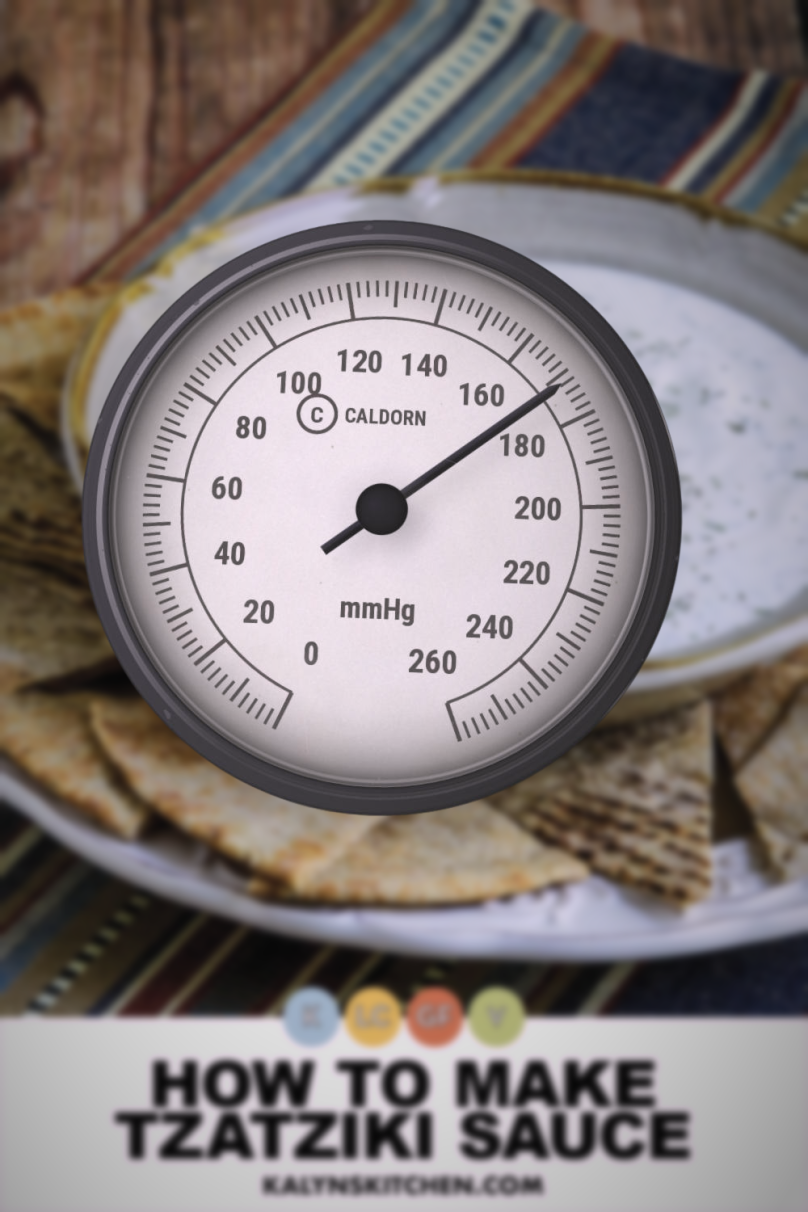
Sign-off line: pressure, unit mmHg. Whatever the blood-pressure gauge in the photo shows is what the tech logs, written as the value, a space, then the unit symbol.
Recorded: 172 mmHg
